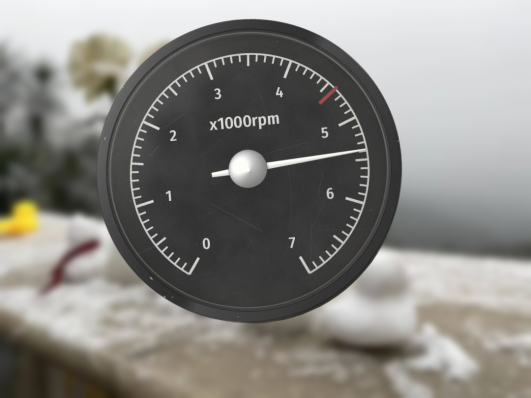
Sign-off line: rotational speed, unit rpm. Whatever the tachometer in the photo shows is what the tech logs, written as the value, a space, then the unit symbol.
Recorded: 5400 rpm
